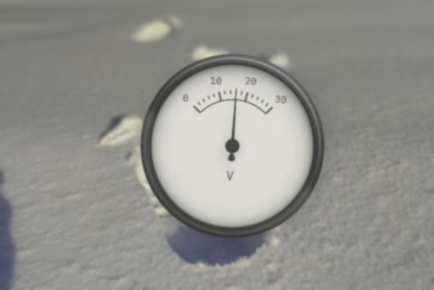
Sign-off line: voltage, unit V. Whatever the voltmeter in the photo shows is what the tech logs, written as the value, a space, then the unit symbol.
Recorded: 16 V
